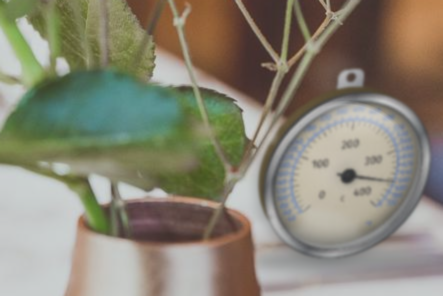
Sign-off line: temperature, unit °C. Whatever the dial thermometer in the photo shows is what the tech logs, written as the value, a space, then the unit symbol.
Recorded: 350 °C
